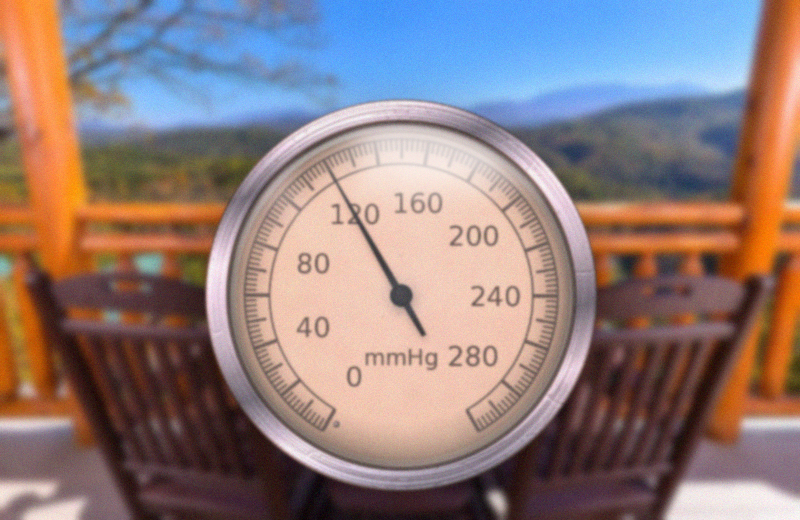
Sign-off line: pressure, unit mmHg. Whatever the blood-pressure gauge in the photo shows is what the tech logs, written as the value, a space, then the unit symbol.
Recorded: 120 mmHg
